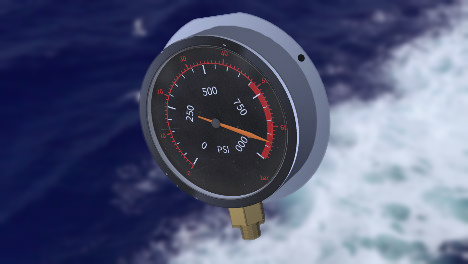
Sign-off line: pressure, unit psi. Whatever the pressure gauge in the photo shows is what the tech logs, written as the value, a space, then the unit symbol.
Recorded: 925 psi
